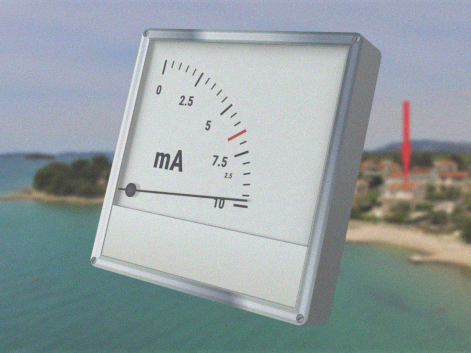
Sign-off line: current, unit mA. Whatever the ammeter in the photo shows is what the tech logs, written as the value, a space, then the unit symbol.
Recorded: 9.75 mA
